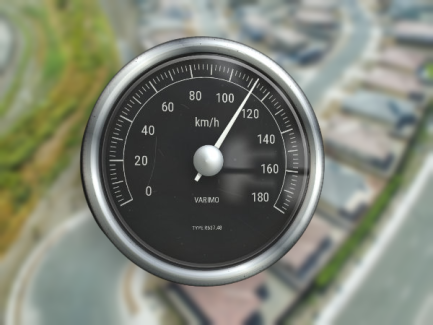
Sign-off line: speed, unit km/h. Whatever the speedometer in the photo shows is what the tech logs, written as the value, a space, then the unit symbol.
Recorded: 112 km/h
